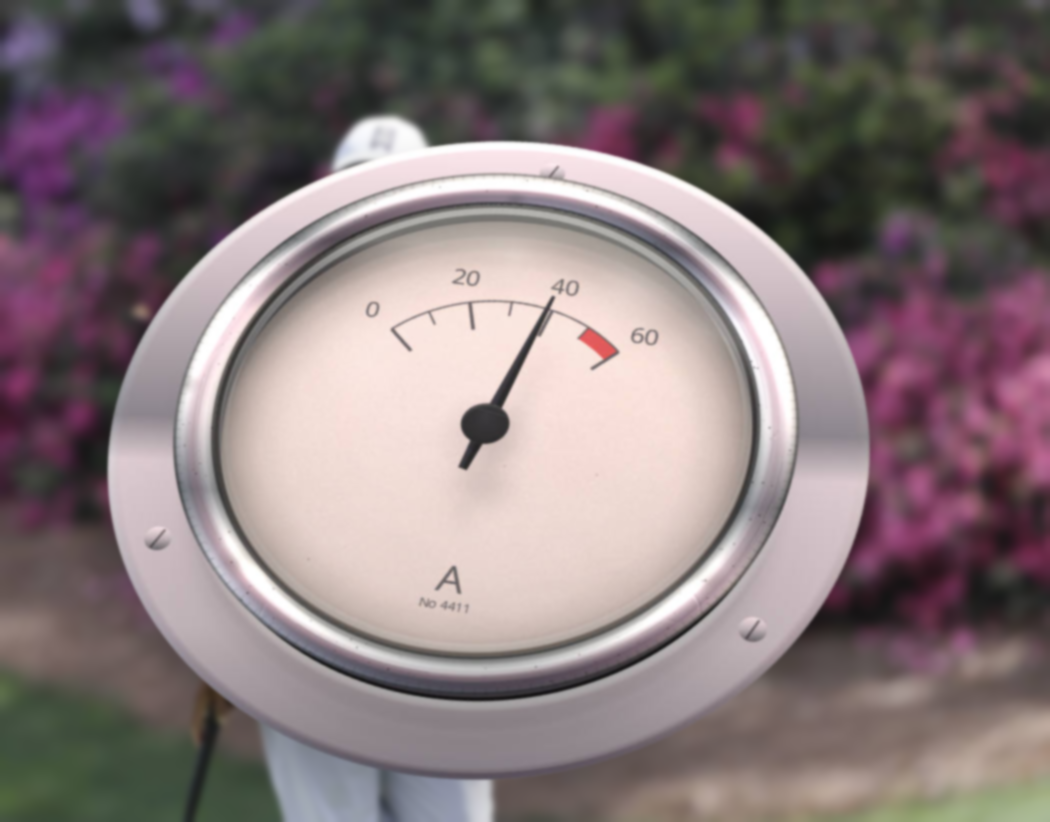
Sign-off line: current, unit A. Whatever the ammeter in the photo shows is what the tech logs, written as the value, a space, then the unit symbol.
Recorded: 40 A
